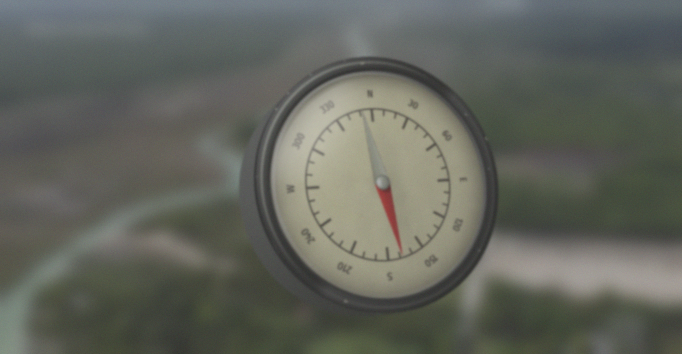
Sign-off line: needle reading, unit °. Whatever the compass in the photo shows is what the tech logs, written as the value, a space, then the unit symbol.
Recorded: 170 °
